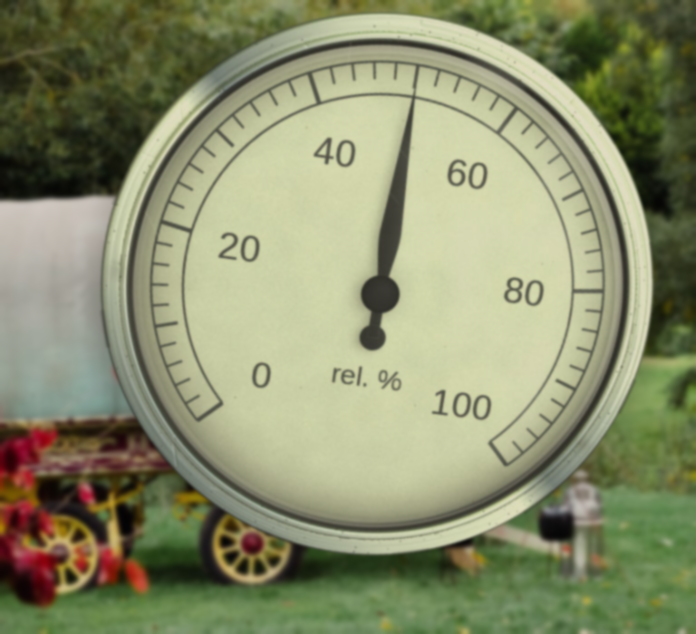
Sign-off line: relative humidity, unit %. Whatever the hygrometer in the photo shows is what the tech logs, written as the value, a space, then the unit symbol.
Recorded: 50 %
